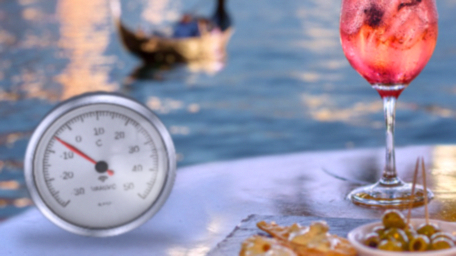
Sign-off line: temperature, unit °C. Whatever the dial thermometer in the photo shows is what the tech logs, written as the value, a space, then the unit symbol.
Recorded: -5 °C
